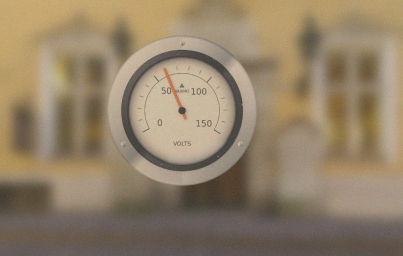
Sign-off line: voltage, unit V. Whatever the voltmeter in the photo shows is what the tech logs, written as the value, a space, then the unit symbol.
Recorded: 60 V
